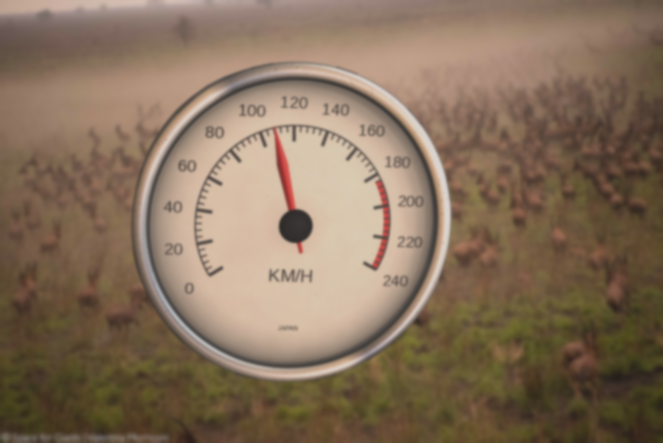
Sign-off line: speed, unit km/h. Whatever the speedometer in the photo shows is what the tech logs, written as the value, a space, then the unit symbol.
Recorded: 108 km/h
